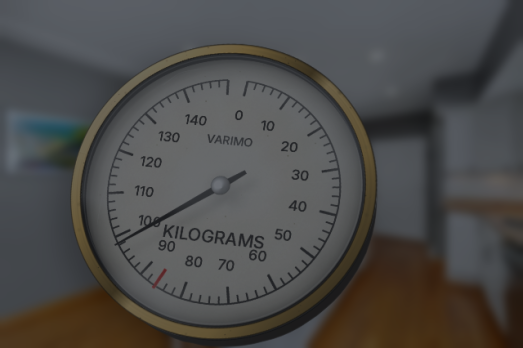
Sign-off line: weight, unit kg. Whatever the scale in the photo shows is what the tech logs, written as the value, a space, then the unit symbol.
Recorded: 98 kg
